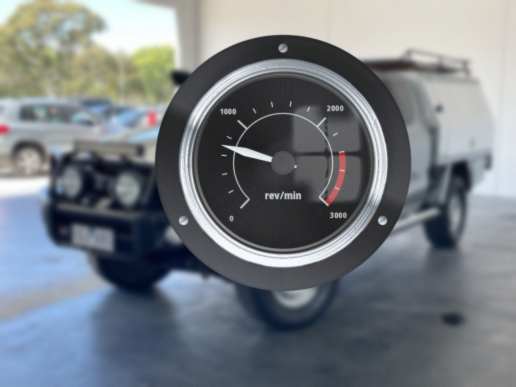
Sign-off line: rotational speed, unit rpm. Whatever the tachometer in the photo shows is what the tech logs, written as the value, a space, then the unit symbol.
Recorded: 700 rpm
